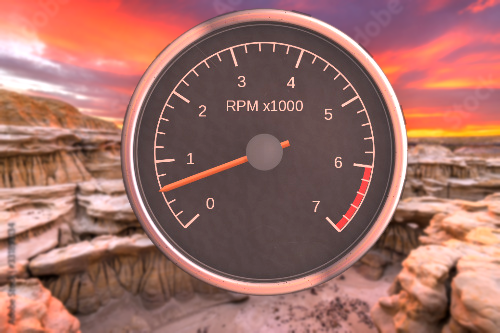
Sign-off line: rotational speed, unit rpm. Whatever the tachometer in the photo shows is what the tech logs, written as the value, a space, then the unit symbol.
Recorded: 600 rpm
